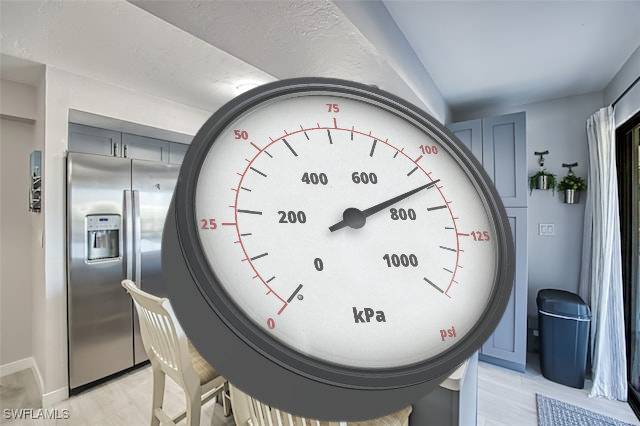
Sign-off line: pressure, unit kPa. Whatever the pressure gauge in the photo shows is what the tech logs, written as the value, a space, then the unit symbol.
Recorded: 750 kPa
